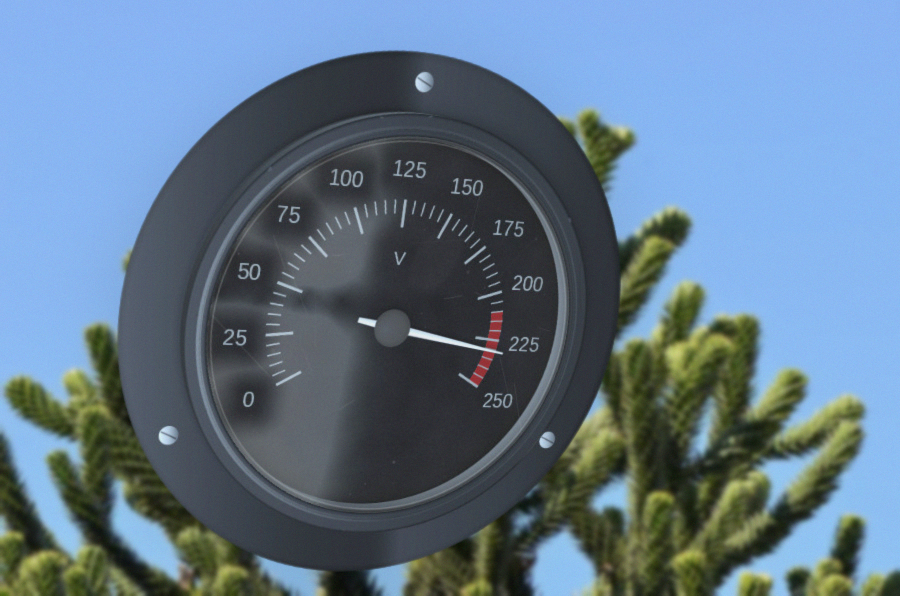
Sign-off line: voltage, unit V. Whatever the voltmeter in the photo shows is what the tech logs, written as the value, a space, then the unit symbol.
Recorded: 230 V
